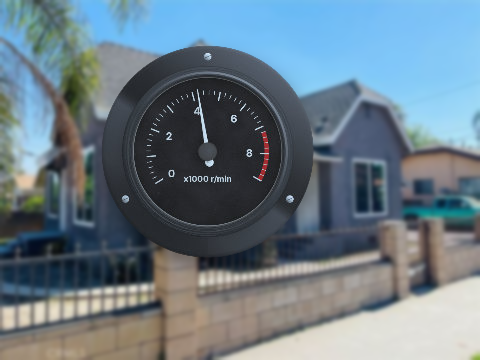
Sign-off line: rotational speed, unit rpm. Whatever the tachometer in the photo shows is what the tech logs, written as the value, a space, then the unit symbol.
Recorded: 4200 rpm
